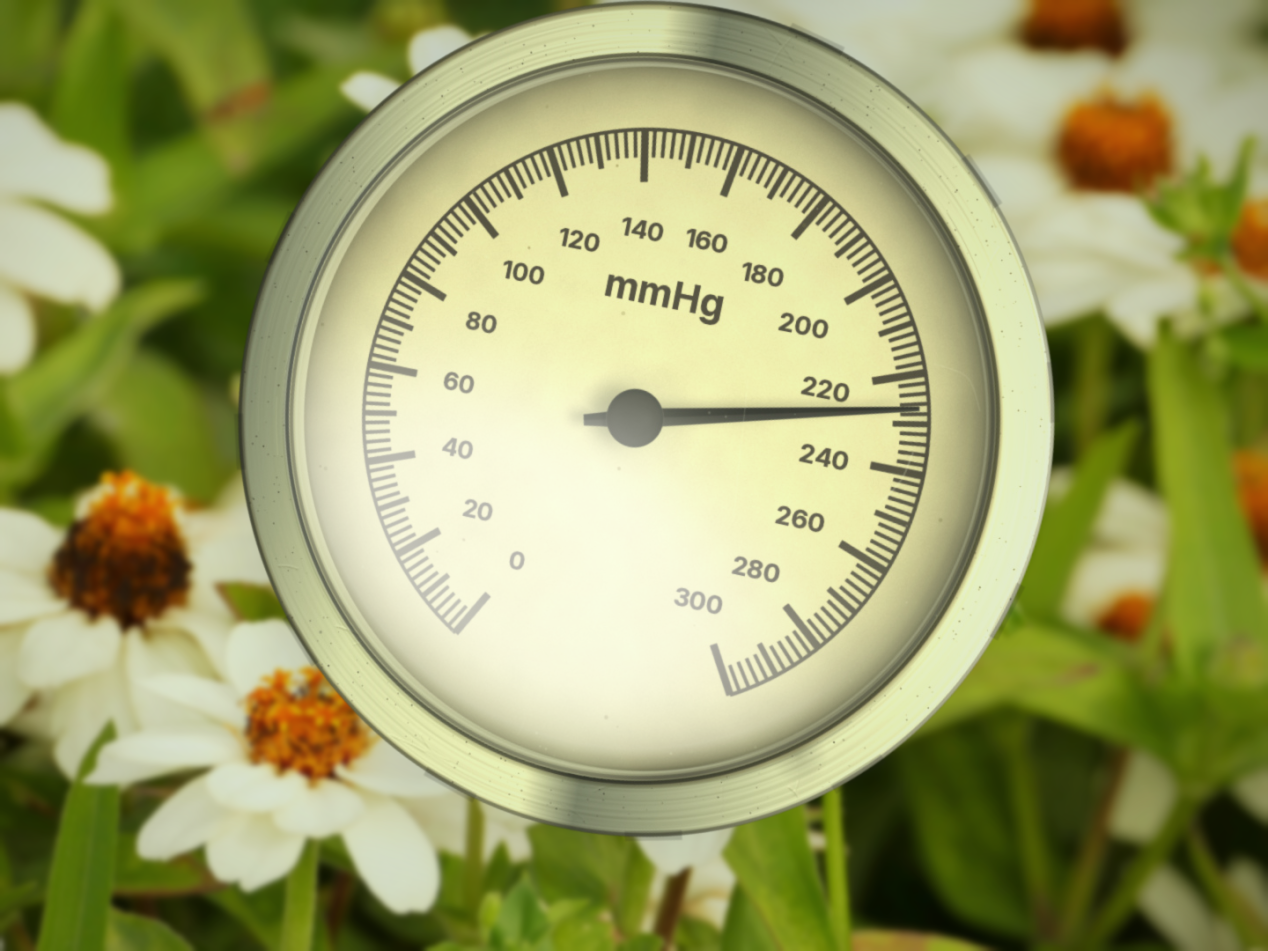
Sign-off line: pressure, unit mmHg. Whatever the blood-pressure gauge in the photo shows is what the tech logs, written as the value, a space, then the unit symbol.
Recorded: 227 mmHg
